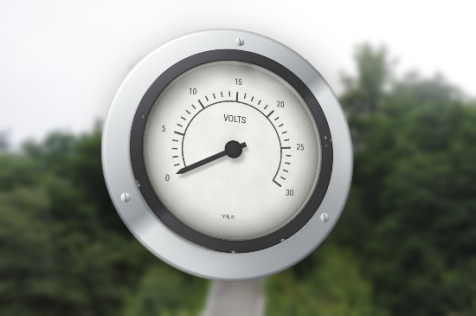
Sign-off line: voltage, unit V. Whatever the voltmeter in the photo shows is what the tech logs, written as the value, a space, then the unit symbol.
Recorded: 0 V
